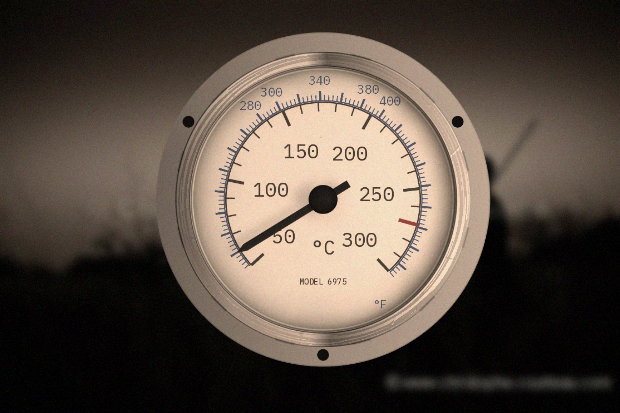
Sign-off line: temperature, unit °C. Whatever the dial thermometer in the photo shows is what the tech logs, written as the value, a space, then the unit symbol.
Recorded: 60 °C
